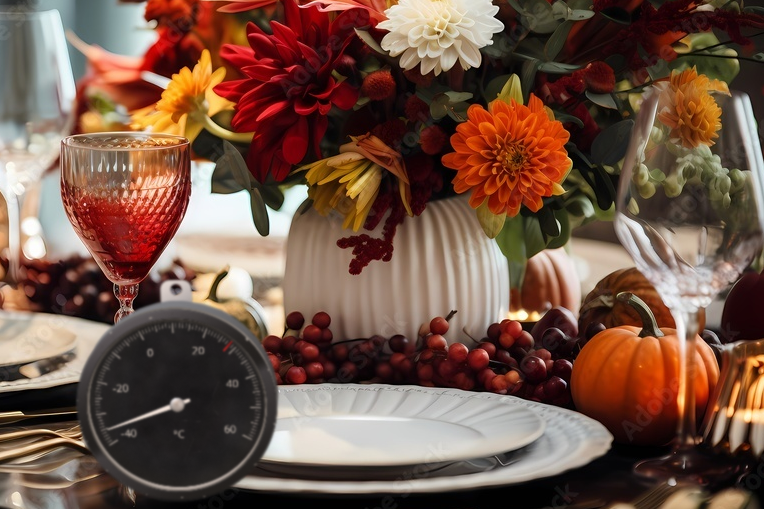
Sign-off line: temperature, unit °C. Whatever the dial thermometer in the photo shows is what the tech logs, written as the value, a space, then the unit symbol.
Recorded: -35 °C
